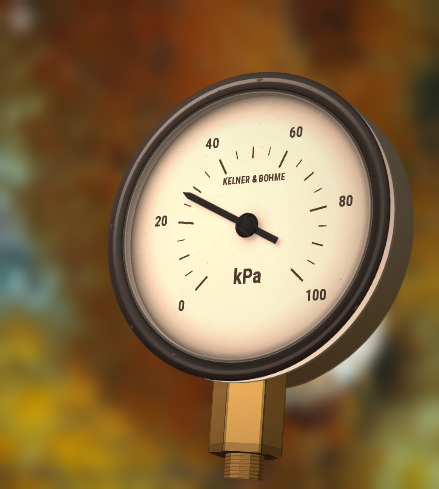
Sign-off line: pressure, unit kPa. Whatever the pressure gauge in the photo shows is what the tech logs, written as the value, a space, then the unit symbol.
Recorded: 27.5 kPa
